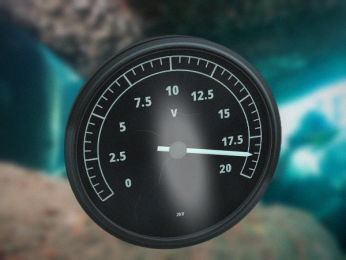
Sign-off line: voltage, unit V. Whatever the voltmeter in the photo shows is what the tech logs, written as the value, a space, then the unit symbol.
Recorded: 18.5 V
